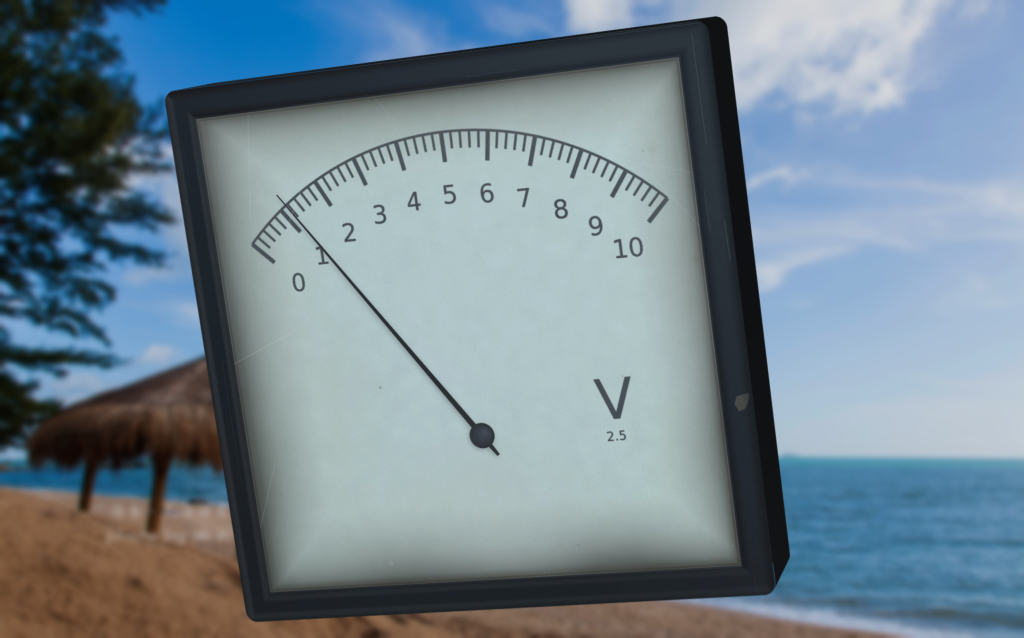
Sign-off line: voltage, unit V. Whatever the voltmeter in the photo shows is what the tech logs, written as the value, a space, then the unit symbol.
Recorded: 1.2 V
